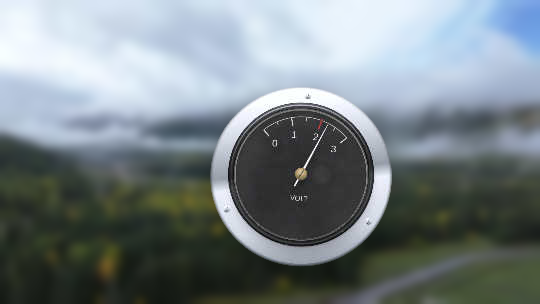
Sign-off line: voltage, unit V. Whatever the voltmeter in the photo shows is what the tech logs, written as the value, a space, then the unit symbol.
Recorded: 2.25 V
